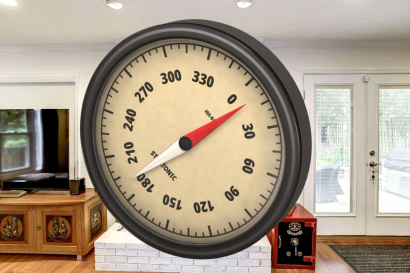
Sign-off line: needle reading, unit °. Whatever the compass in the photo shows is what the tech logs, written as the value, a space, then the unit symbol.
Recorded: 10 °
